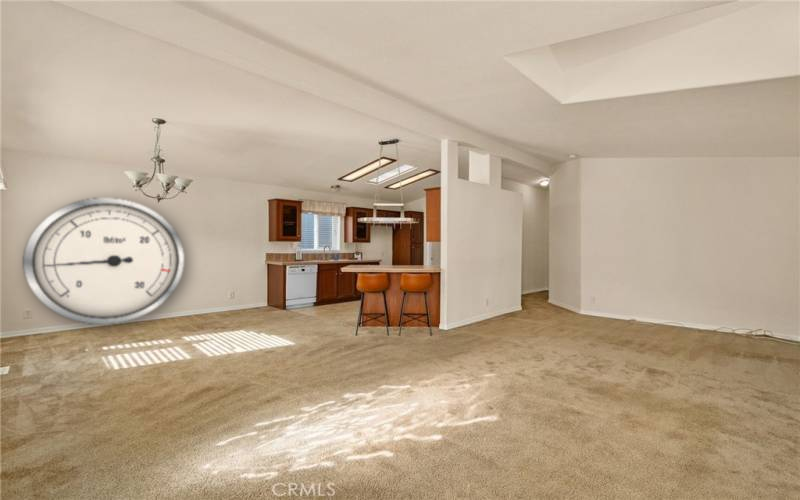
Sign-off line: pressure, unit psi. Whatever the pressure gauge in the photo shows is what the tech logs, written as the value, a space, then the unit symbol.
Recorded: 4 psi
